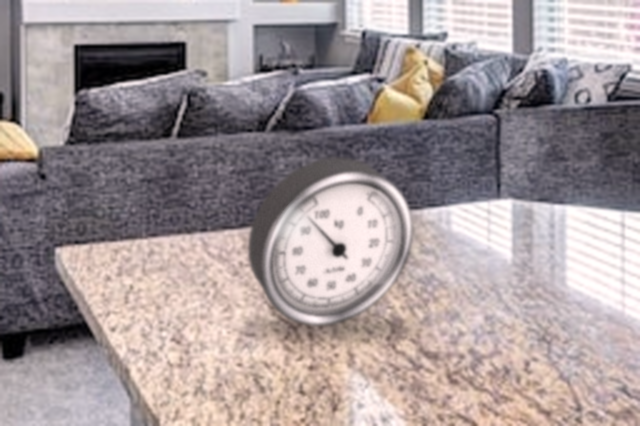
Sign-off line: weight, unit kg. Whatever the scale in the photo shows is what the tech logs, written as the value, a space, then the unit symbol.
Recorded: 95 kg
